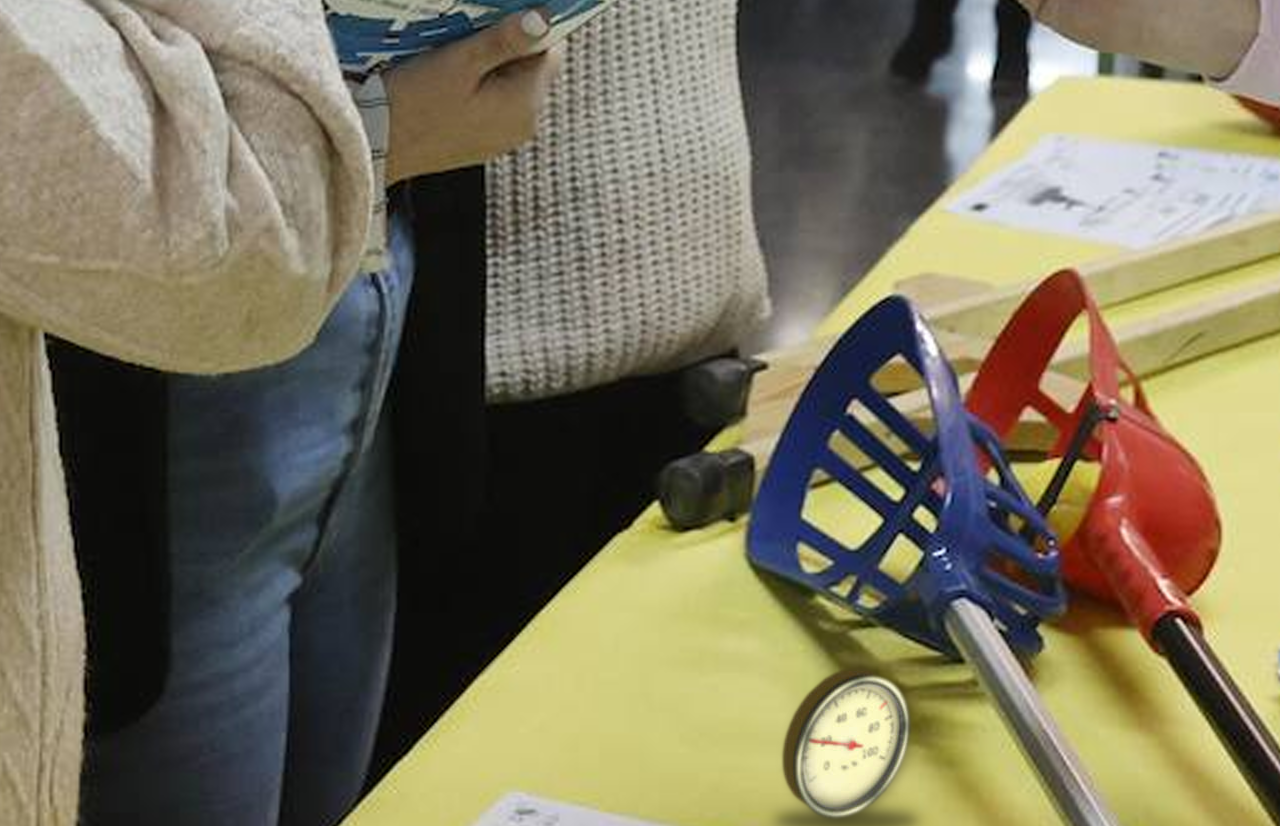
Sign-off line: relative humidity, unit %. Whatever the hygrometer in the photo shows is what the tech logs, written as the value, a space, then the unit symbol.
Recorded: 20 %
